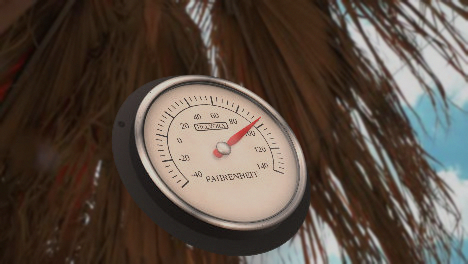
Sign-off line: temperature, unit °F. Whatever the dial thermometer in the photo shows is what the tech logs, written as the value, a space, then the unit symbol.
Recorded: 96 °F
